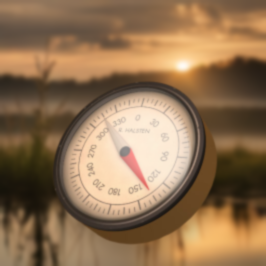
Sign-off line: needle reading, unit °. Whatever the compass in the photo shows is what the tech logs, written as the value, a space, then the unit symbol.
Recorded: 135 °
